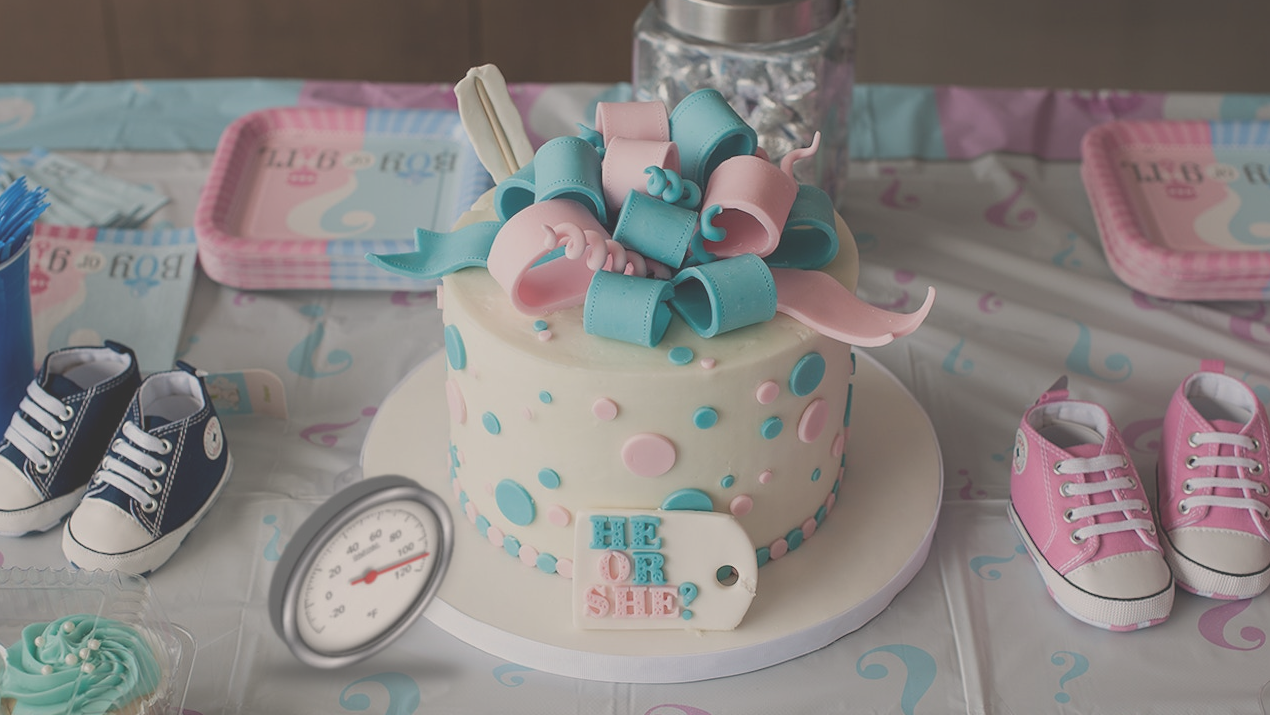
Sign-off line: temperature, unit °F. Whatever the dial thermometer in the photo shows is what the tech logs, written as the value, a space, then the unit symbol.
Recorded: 110 °F
